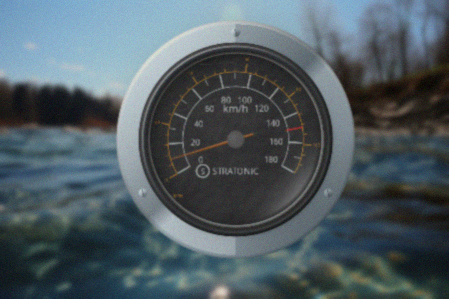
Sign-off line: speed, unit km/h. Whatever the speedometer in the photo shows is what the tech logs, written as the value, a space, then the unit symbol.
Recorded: 10 km/h
